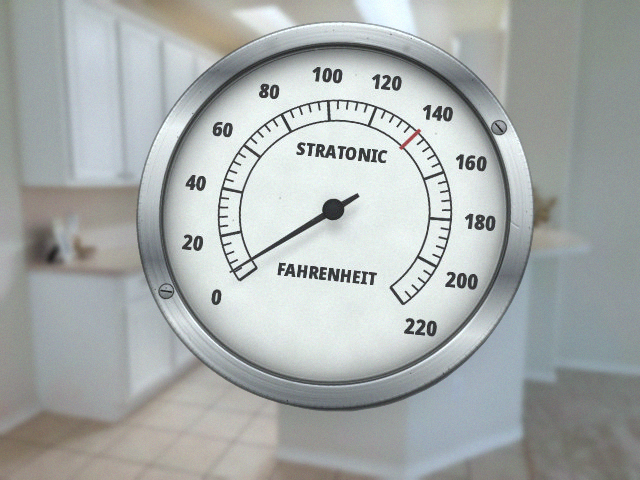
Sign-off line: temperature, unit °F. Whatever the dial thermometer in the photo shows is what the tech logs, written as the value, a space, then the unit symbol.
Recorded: 4 °F
